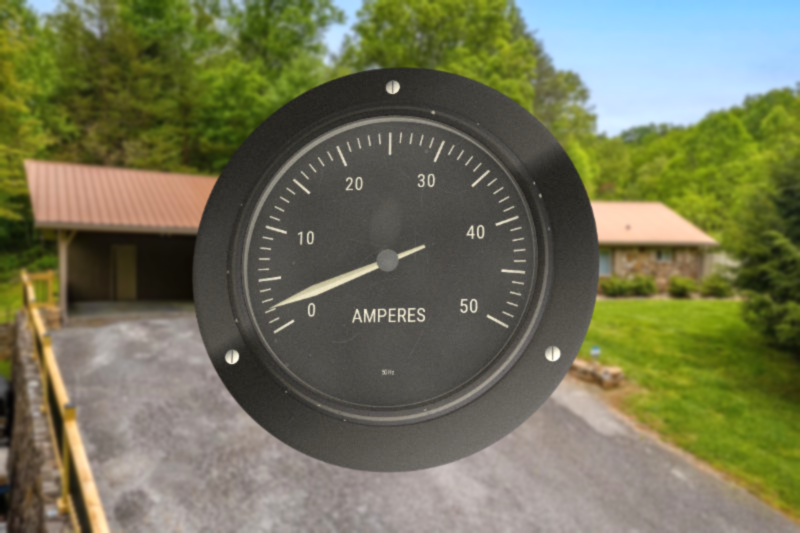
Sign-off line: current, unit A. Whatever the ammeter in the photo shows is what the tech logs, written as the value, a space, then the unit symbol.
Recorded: 2 A
